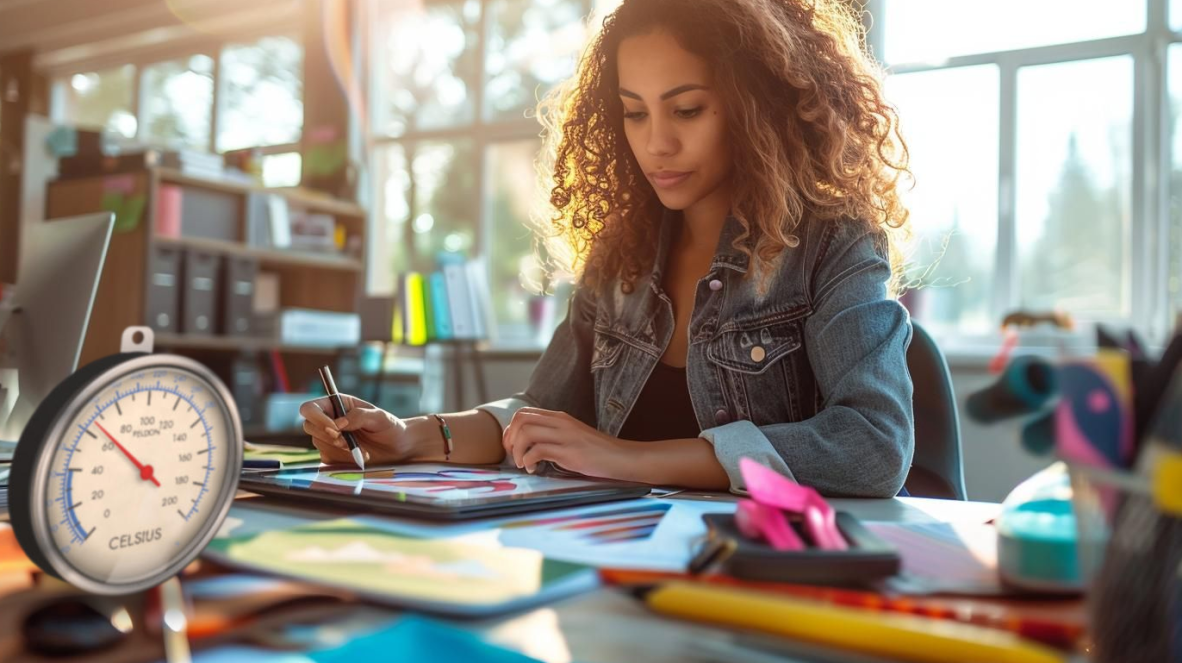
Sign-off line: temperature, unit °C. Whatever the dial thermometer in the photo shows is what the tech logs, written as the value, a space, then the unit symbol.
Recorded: 65 °C
